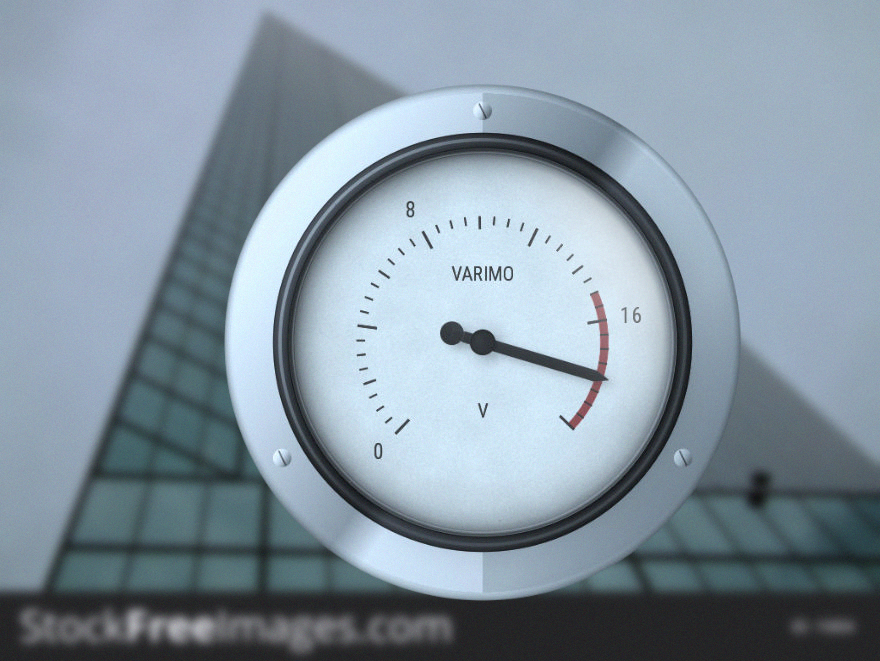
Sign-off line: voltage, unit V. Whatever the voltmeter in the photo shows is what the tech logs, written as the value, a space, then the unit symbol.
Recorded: 18 V
